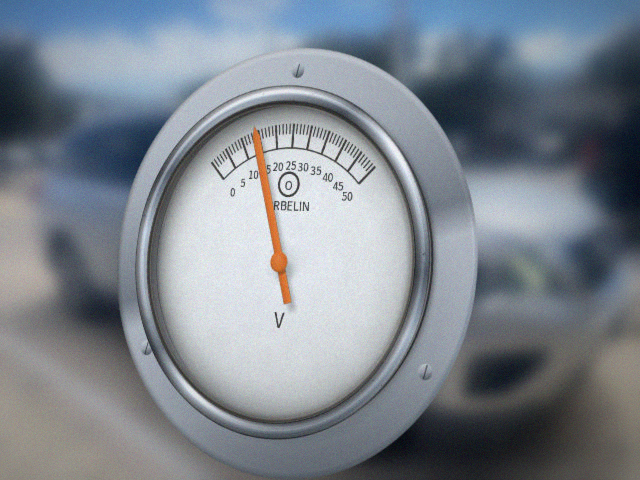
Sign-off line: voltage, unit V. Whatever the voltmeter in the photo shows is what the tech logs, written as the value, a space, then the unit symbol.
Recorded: 15 V
